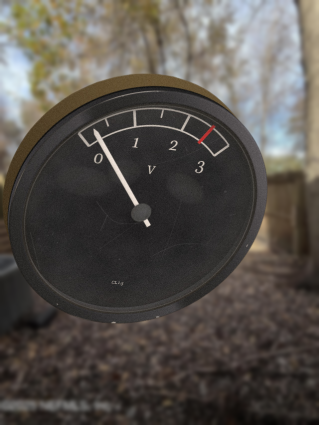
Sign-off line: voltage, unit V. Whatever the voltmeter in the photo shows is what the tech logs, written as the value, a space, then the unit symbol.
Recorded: 0.25 V
